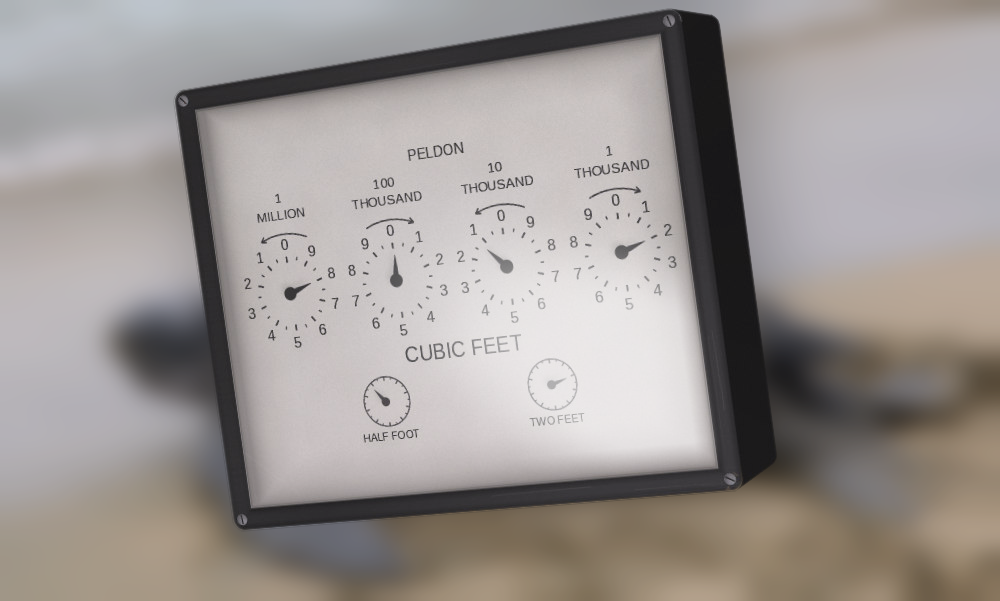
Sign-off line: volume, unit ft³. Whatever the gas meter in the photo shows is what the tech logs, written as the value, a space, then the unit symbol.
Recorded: 801200 ft³
